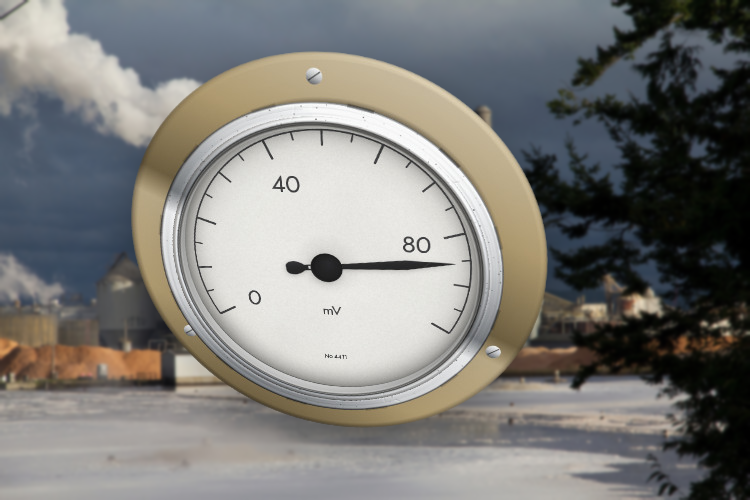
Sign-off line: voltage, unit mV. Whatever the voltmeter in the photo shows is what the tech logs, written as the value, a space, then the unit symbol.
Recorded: 85 mV
